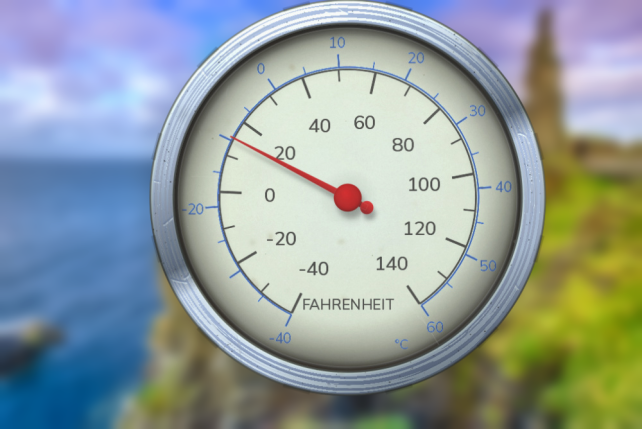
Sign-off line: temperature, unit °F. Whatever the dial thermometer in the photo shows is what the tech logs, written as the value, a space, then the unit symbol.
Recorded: 15 °F
